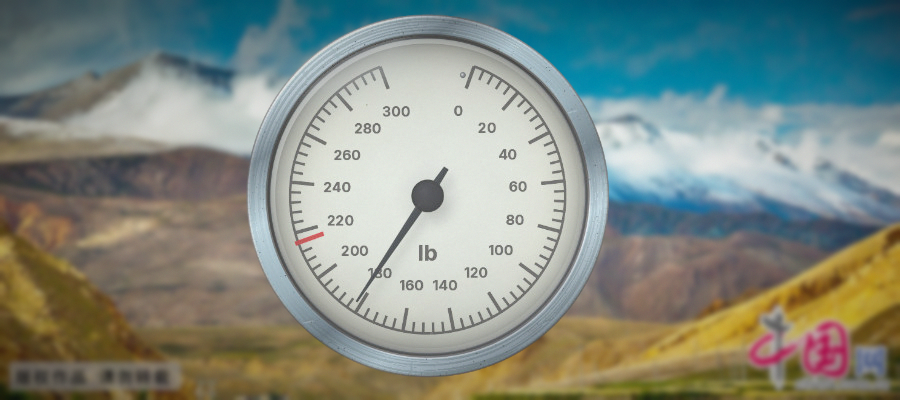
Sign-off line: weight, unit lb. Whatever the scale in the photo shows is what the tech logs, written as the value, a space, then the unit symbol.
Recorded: 182 lb
